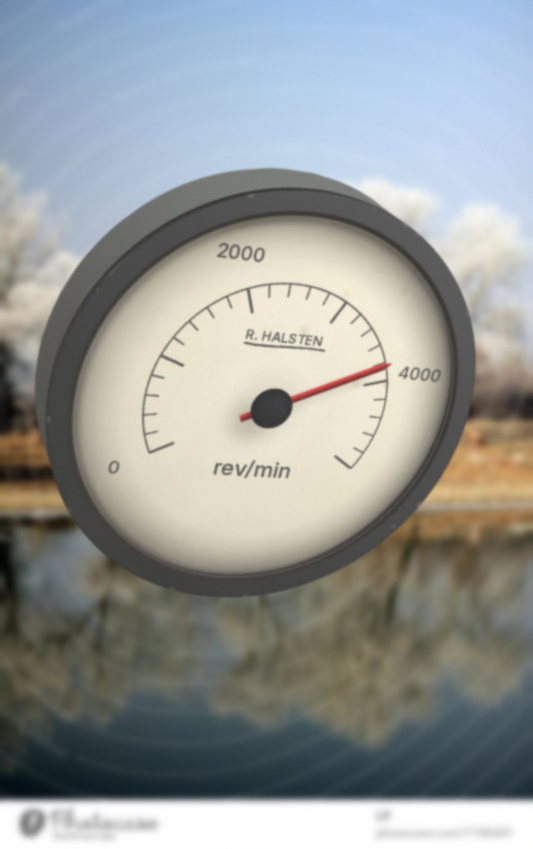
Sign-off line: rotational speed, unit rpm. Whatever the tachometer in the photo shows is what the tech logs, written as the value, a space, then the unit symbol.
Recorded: 3800 rpm
